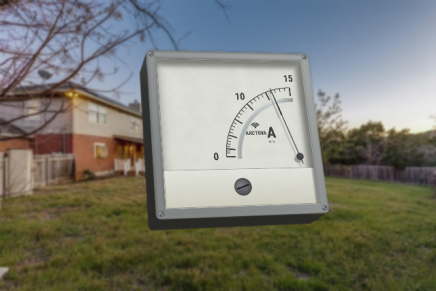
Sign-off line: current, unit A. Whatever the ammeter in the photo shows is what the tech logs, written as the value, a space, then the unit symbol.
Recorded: 13 A
